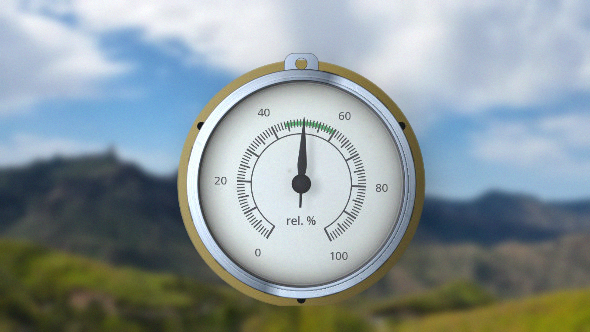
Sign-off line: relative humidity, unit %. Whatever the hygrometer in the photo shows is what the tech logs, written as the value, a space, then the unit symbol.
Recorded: 50 %
